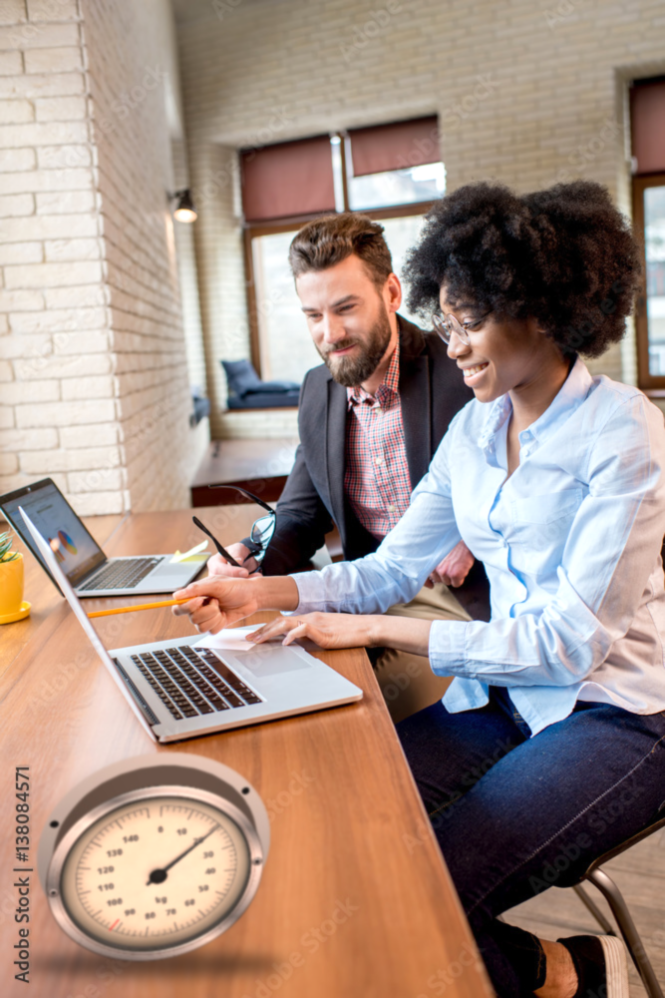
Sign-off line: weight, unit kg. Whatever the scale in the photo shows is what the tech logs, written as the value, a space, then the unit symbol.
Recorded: 20 kg
